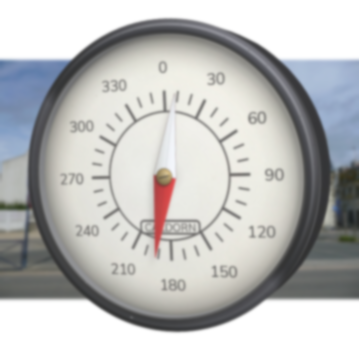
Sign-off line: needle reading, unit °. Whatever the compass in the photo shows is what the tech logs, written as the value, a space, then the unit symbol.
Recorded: 190 °
